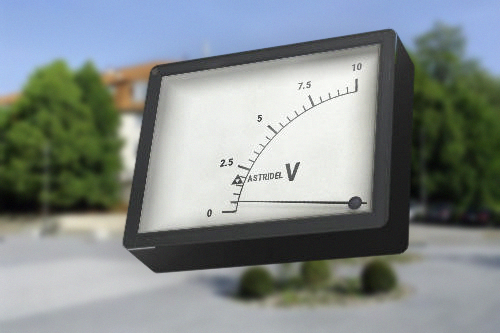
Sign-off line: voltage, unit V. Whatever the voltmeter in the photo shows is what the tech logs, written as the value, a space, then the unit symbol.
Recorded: 0.5 V
